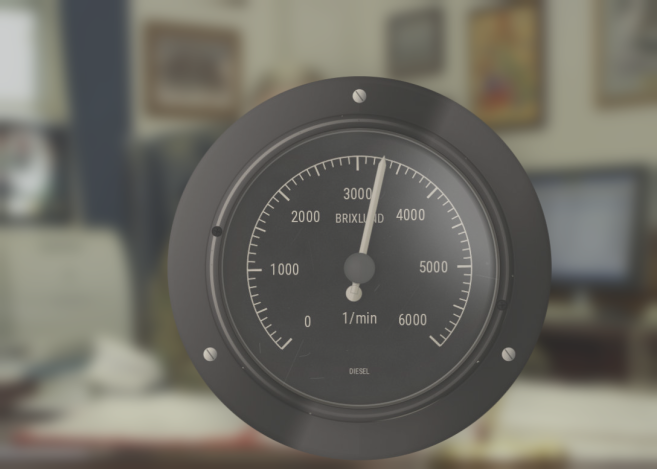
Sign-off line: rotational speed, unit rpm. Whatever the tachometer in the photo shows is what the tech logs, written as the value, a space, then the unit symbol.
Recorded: 3300 rpm
